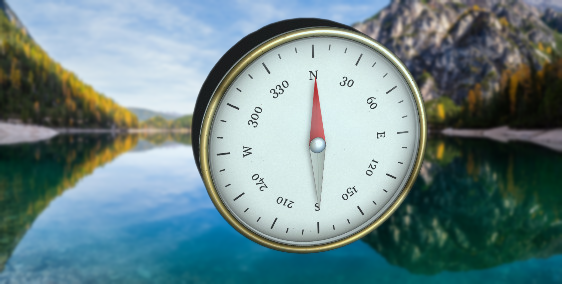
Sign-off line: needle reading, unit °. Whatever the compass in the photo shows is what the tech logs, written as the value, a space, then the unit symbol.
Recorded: 0 °
